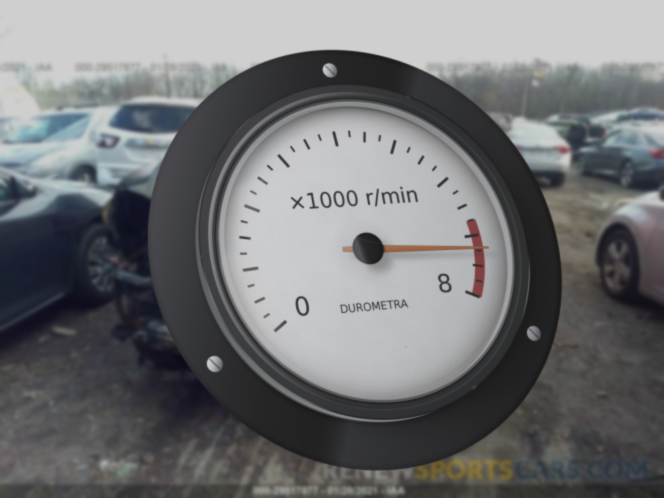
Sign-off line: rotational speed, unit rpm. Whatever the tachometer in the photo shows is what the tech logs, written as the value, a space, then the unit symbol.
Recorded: 7250 rpm
